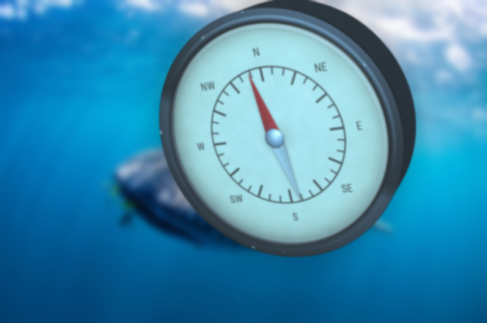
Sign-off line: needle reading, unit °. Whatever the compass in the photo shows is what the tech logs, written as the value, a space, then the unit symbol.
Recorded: 350 °
